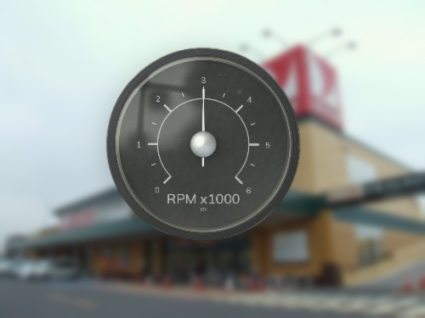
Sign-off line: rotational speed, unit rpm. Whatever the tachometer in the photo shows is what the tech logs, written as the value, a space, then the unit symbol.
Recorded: 3000 rpm
